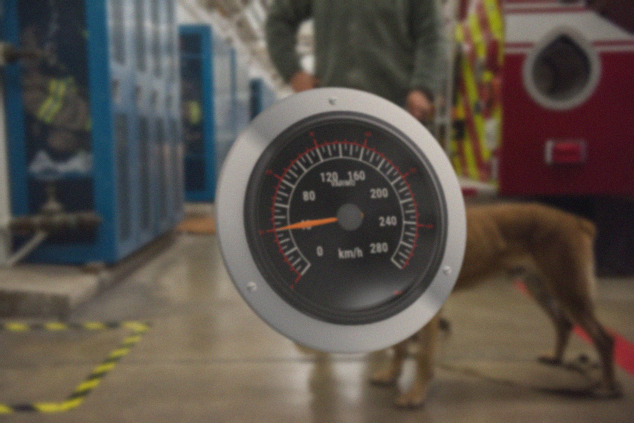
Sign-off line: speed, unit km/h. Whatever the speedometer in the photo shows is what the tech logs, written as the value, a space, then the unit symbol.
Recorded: 40 km/h
